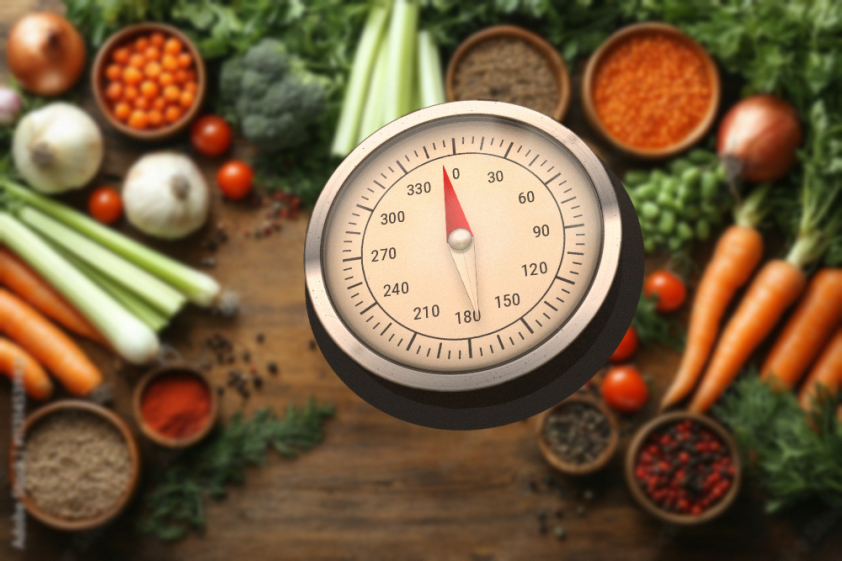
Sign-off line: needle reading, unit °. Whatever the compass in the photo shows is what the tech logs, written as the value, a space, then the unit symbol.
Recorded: 352.5 °
